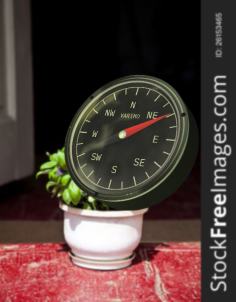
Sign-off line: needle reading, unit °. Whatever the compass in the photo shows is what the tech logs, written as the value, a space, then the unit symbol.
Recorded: 60 °
